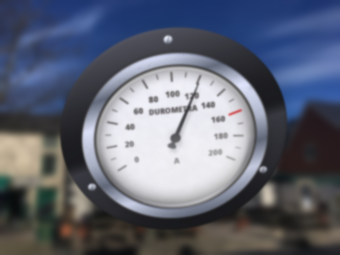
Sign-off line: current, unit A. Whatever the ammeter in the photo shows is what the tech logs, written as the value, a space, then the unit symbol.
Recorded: 120 A
